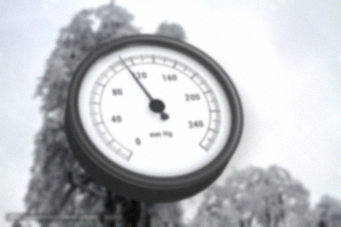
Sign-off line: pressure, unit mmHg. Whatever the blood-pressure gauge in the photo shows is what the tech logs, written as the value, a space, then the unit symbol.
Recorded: 110 mmHg
